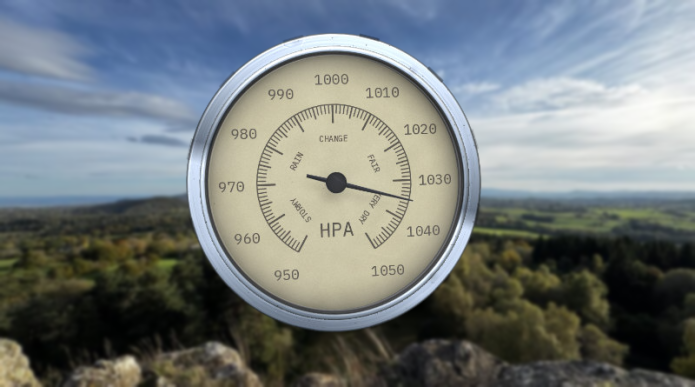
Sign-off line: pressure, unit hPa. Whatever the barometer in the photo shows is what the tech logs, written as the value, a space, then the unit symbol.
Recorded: 1035 hPa
